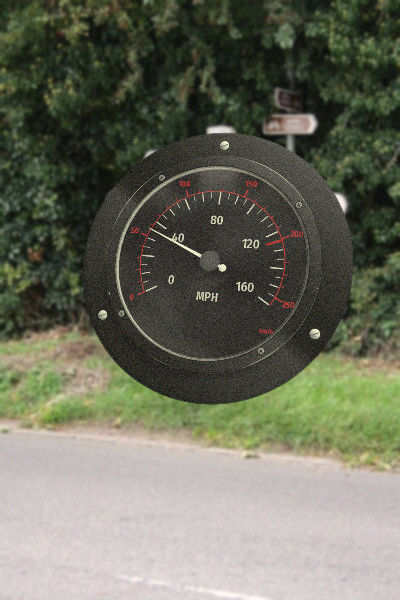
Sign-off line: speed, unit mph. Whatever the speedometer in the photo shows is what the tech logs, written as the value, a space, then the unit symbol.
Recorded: 35 mph
